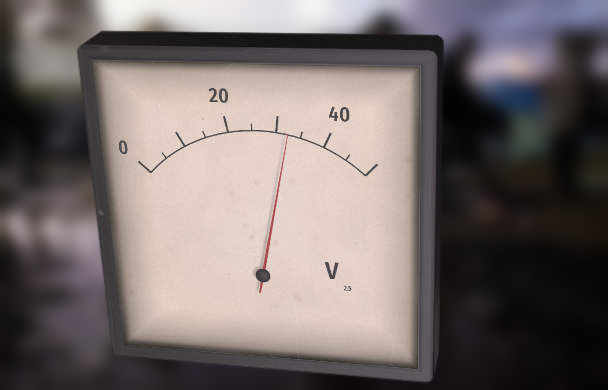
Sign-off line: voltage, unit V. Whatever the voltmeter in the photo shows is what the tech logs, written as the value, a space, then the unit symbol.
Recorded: 32.5 V
